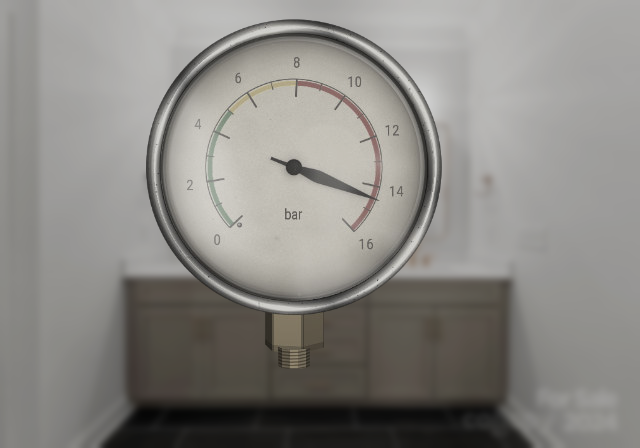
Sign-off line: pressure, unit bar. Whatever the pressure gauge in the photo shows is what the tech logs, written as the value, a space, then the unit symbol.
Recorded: 14.5 bar
